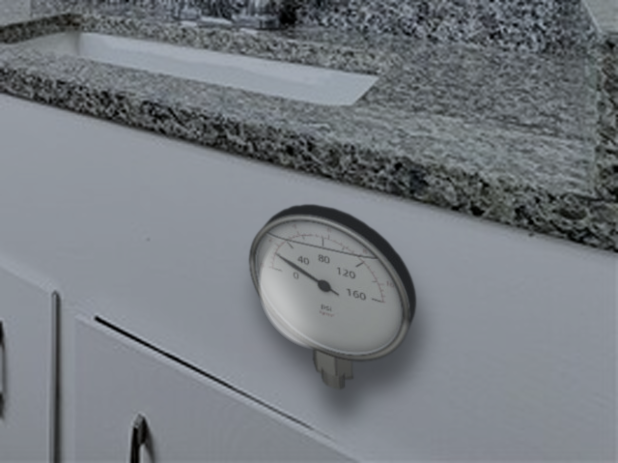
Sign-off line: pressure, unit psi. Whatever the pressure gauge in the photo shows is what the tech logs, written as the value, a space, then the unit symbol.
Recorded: 20 psi
